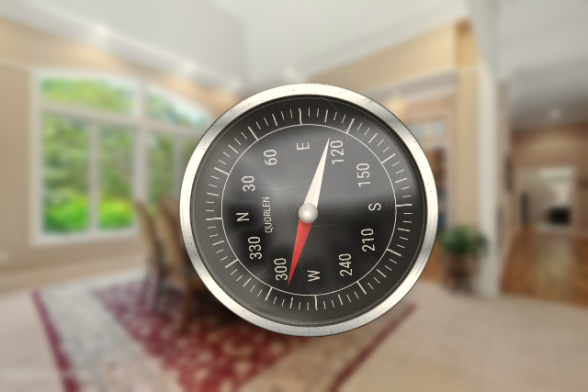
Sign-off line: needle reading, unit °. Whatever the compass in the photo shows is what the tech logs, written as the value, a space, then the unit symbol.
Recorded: 290 °
